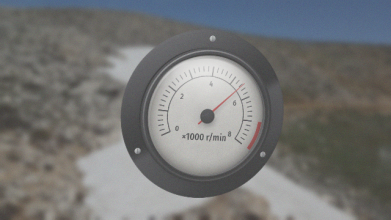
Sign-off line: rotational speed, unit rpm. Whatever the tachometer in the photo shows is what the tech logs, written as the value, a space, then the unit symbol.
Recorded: 5400 rpm
